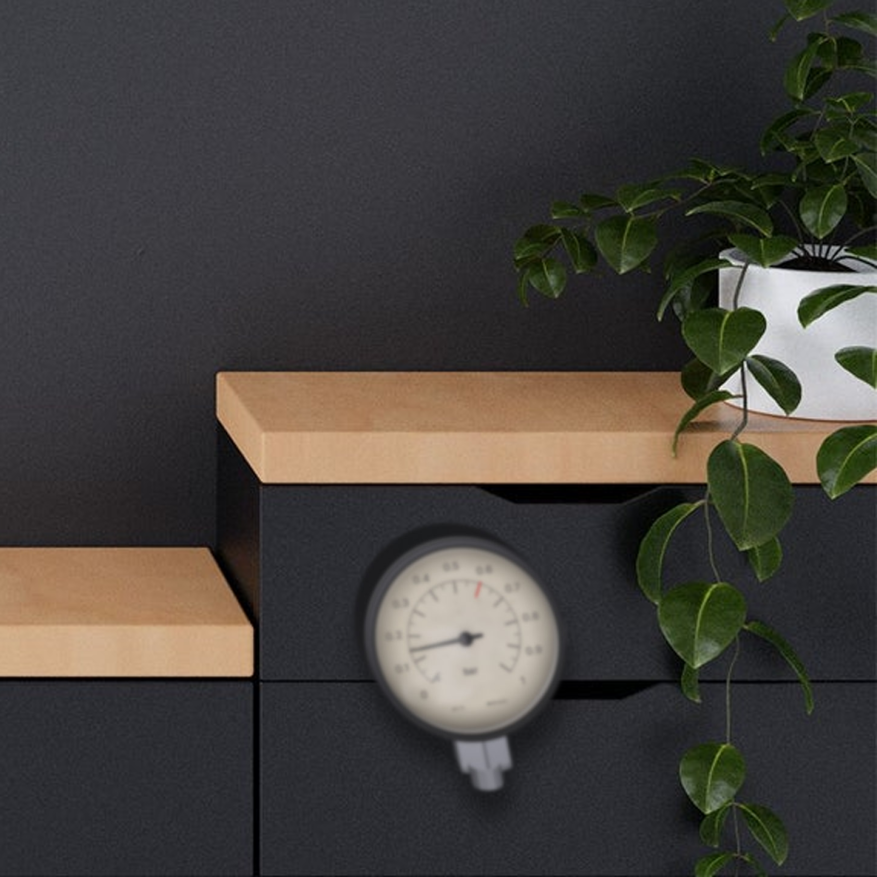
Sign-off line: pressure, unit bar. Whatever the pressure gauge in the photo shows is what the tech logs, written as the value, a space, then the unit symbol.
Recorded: 0.15 bar
